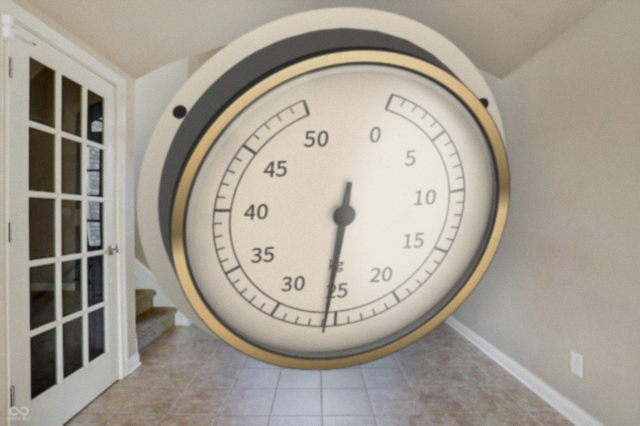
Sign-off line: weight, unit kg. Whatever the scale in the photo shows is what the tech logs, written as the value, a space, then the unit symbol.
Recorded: 26 kg
